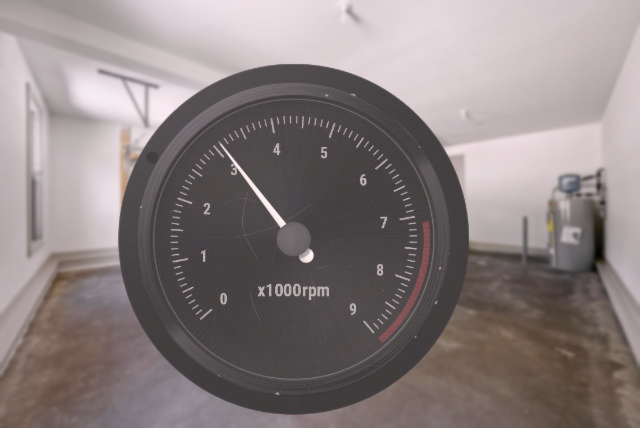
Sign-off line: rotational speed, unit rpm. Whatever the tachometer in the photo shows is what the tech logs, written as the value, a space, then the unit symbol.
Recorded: 3100 rpm
